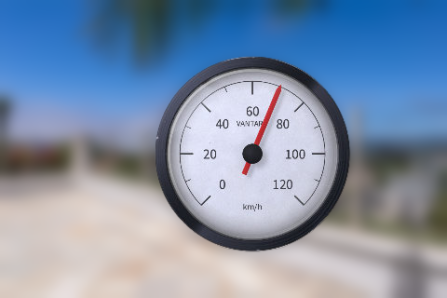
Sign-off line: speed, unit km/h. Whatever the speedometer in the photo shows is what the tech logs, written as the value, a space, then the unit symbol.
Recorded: 70 km/h
